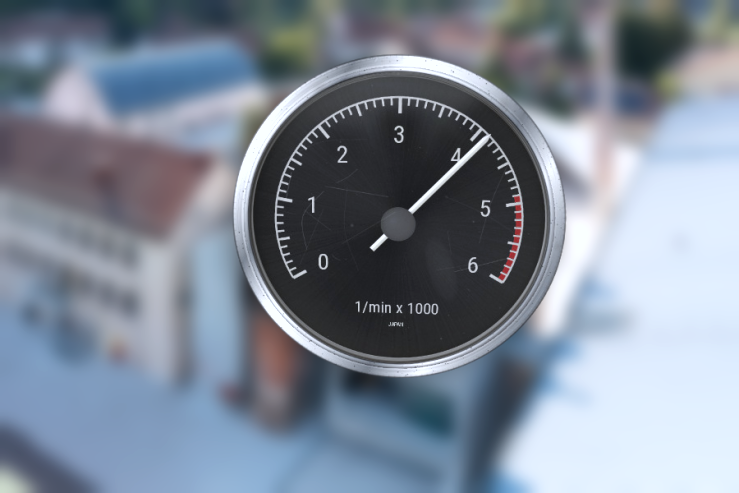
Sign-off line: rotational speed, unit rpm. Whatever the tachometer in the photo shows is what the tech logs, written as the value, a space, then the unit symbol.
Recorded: 4100 rpm
